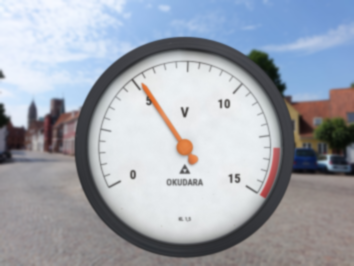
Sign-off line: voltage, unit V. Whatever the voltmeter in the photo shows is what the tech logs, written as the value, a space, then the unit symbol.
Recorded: 5.25 V
